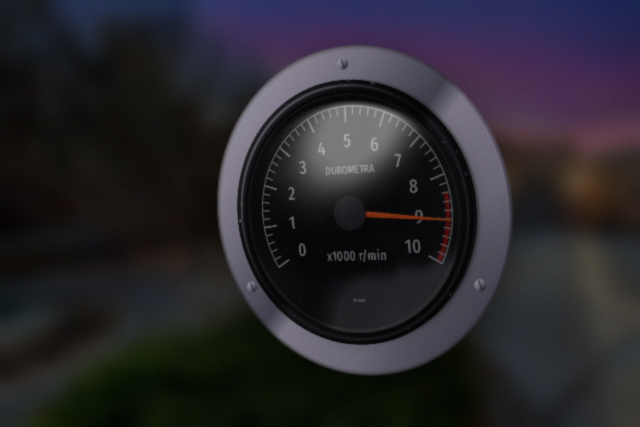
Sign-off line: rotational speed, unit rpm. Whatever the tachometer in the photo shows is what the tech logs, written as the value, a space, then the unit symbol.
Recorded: 9000 rpm
